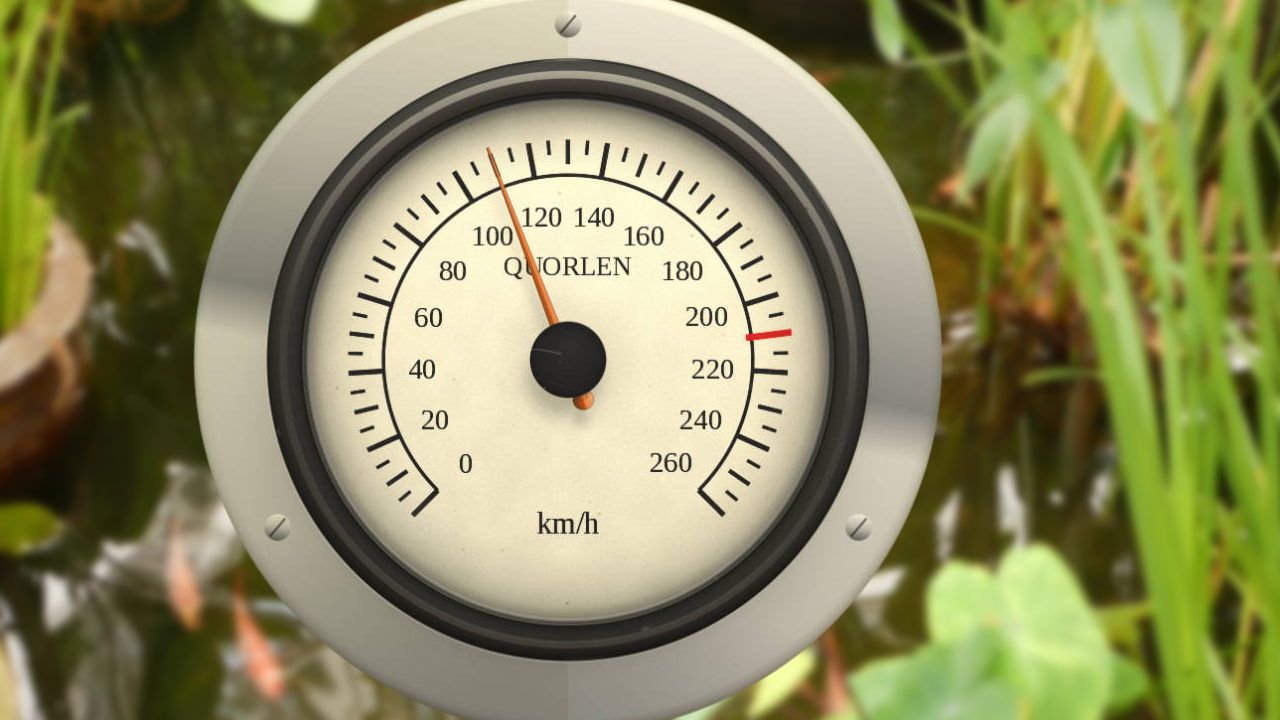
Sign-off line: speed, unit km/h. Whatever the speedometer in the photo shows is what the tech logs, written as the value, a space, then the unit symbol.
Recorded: 110 km/h
